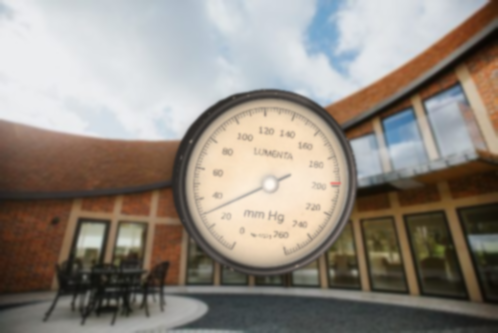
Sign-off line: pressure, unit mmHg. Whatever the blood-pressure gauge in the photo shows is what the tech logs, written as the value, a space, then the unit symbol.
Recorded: 30 mmHg
